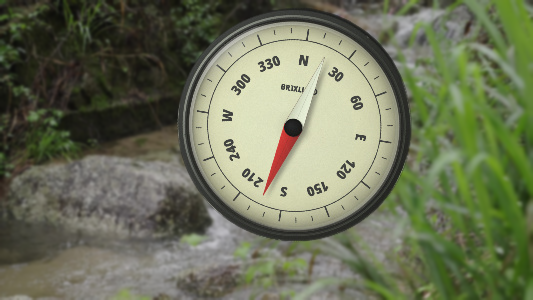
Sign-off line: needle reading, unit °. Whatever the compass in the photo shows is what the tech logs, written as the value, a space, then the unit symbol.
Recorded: 195 °
